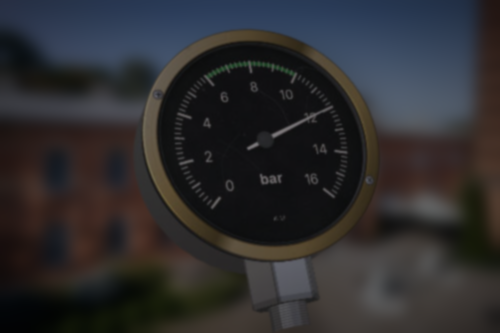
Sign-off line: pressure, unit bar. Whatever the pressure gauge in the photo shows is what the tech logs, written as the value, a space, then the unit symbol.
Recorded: 12 bar
